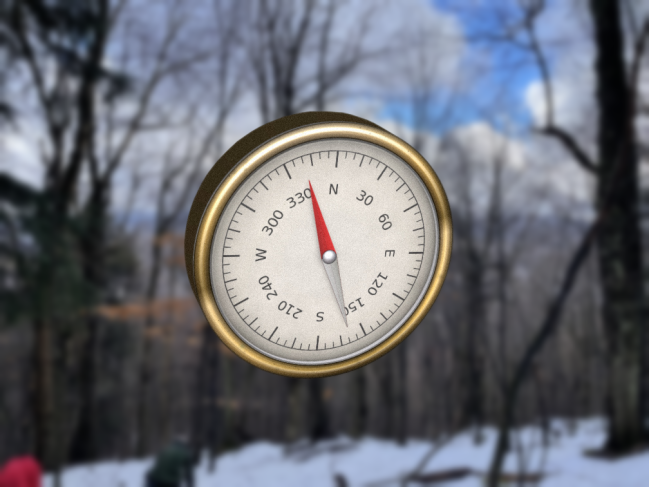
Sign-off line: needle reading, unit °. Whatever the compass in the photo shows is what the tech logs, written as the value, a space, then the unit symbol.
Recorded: 340 °
